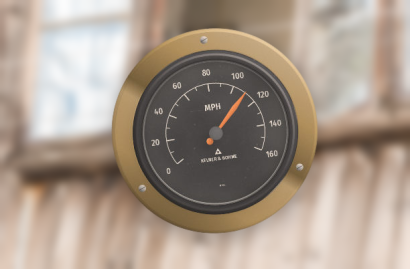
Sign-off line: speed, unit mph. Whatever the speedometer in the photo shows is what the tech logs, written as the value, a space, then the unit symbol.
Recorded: 110 mph
